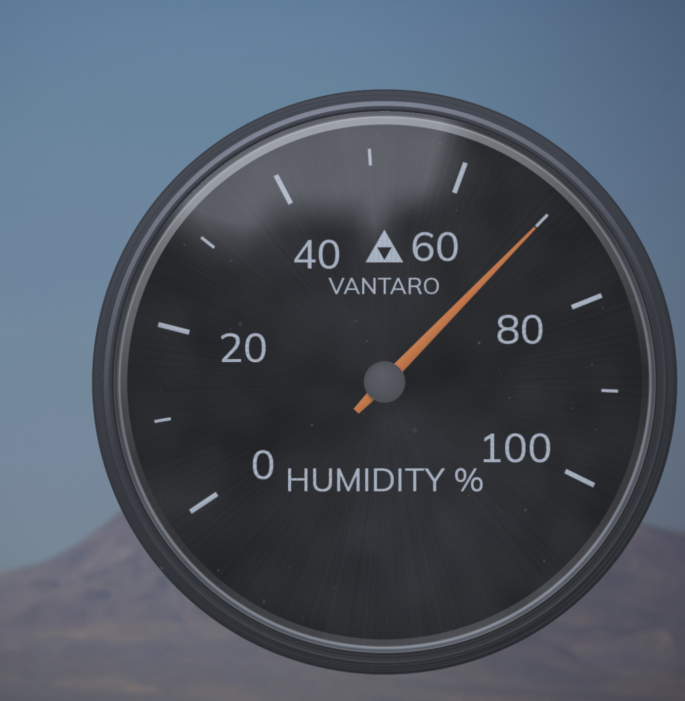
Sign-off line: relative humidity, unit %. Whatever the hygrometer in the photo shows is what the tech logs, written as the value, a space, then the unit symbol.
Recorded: 70 %
